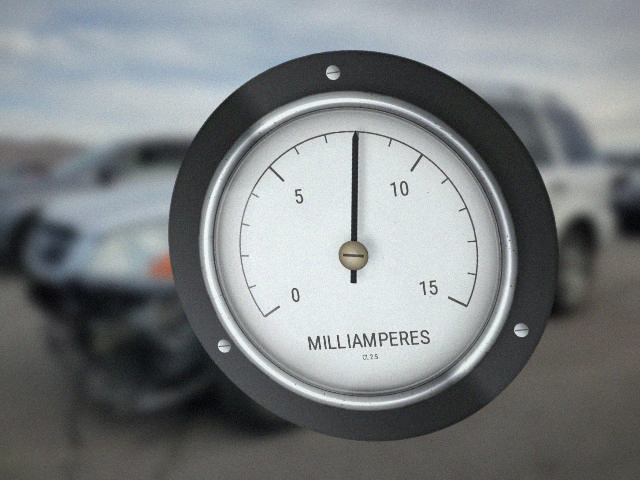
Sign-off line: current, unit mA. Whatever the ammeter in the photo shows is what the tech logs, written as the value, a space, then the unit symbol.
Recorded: 8 mA
